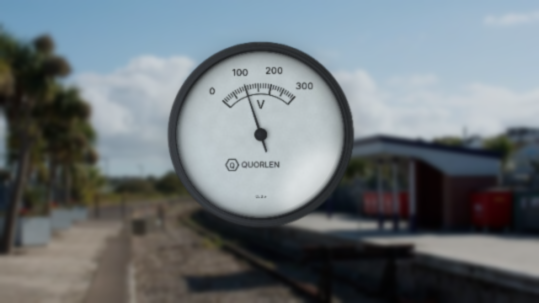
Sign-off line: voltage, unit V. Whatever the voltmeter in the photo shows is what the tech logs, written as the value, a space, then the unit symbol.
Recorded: 100 V
